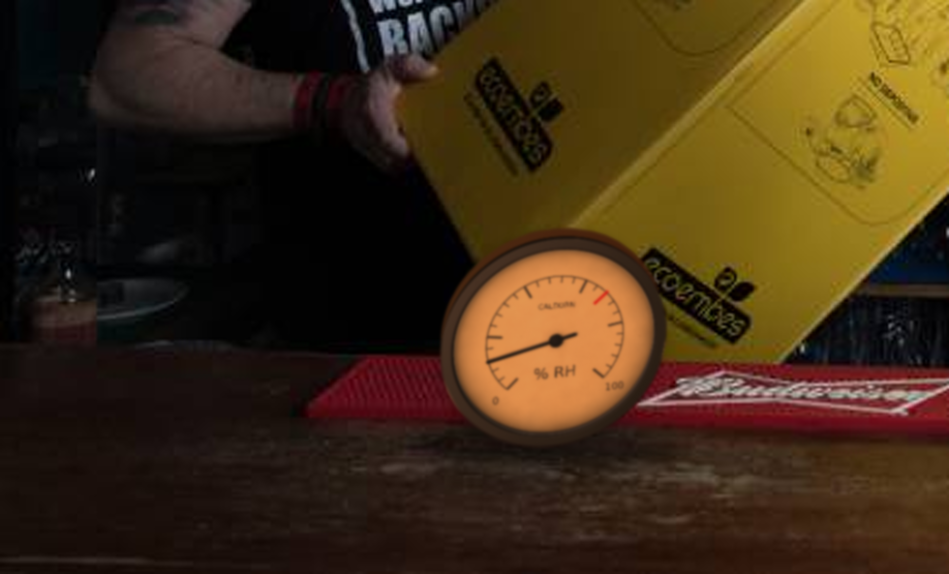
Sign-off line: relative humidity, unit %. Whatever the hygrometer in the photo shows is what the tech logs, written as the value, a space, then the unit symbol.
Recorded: 12 %
